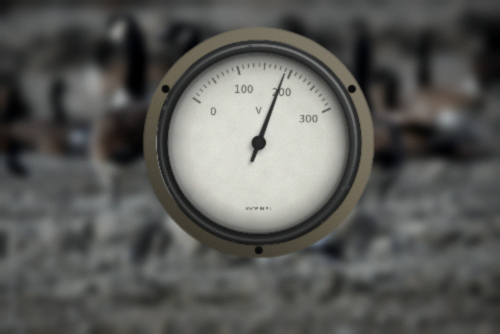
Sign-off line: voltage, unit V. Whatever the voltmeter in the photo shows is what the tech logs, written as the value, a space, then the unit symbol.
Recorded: 190 V
